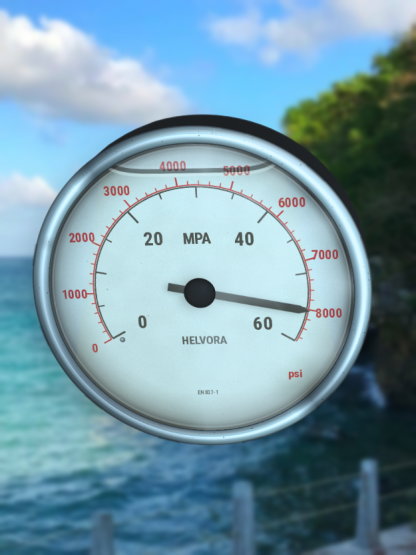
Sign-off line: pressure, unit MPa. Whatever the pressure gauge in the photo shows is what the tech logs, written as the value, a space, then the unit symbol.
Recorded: 55 MPa
